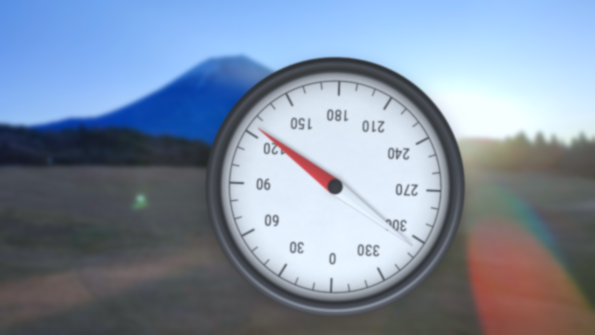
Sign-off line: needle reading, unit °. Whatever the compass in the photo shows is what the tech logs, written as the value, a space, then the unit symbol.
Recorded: 125 °
